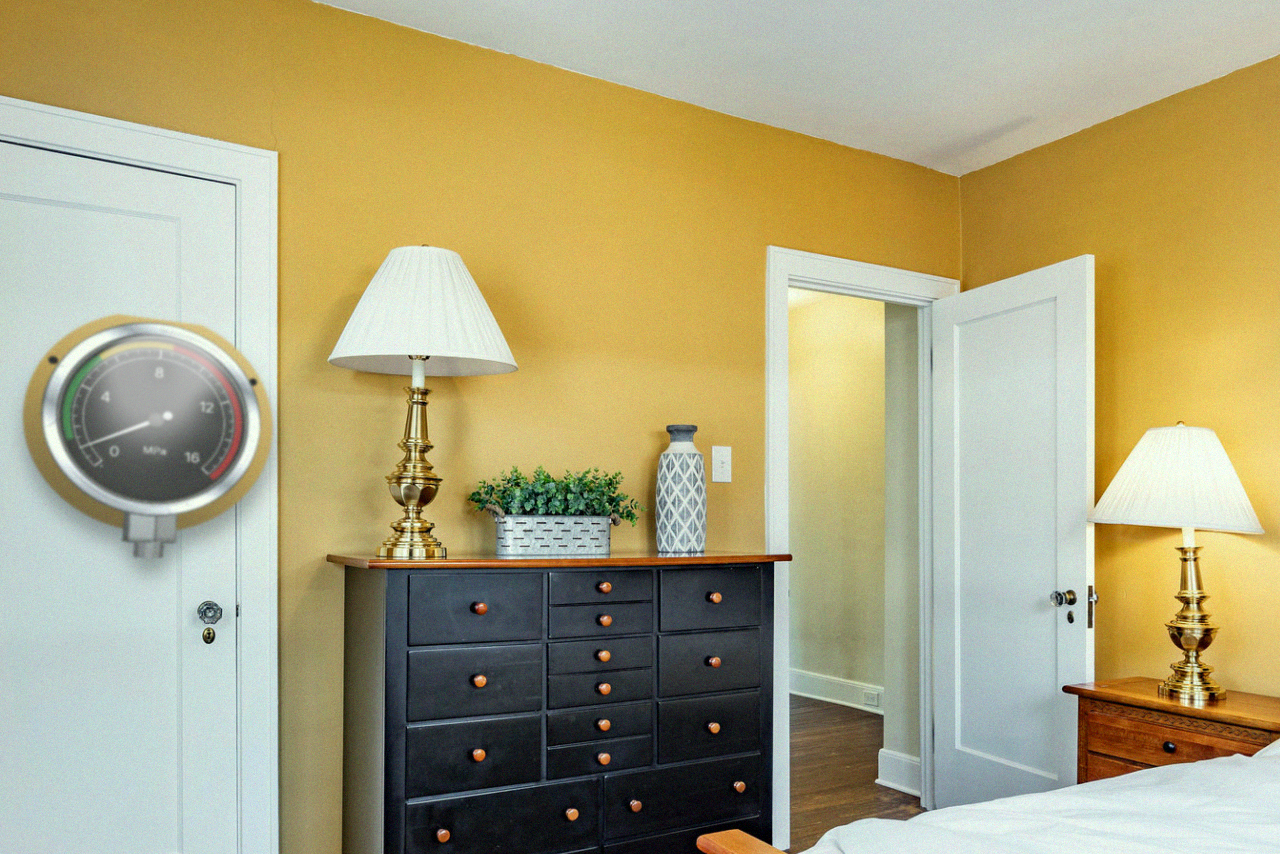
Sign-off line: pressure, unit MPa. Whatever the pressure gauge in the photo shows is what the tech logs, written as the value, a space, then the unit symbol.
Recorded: 1 MPa
